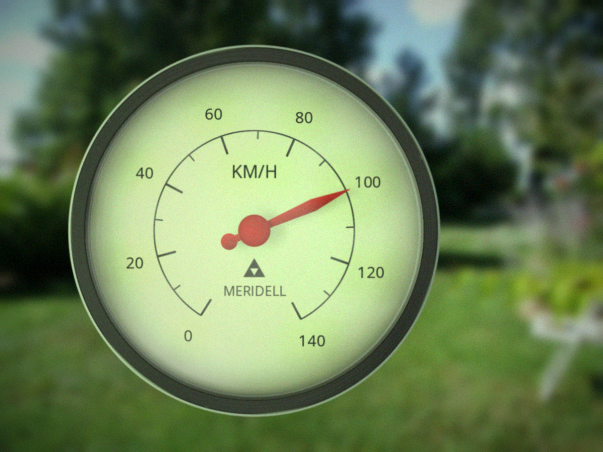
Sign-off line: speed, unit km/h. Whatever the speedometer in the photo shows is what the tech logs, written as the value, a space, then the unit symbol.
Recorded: 100 km/h
